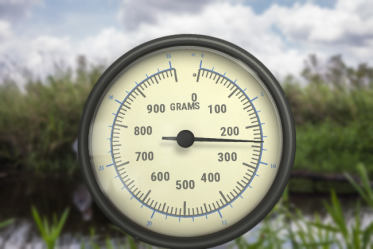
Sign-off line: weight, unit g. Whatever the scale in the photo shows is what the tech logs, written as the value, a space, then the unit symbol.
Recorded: 240 g
